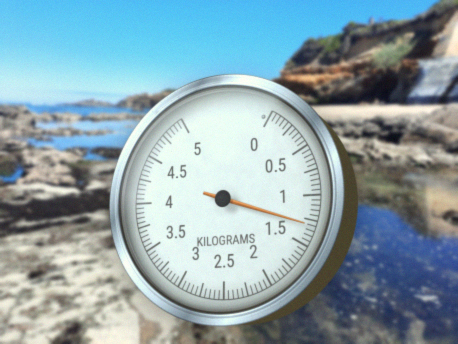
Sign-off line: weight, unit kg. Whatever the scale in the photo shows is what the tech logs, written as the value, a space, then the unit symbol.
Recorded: 1.3 kg
